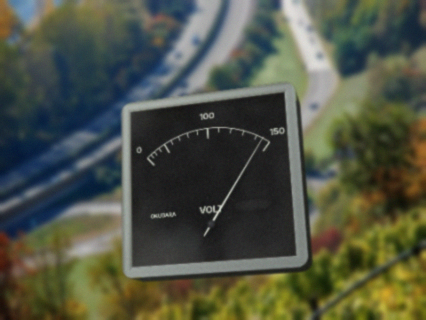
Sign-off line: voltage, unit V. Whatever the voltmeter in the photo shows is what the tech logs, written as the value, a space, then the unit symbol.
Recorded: 145 V
